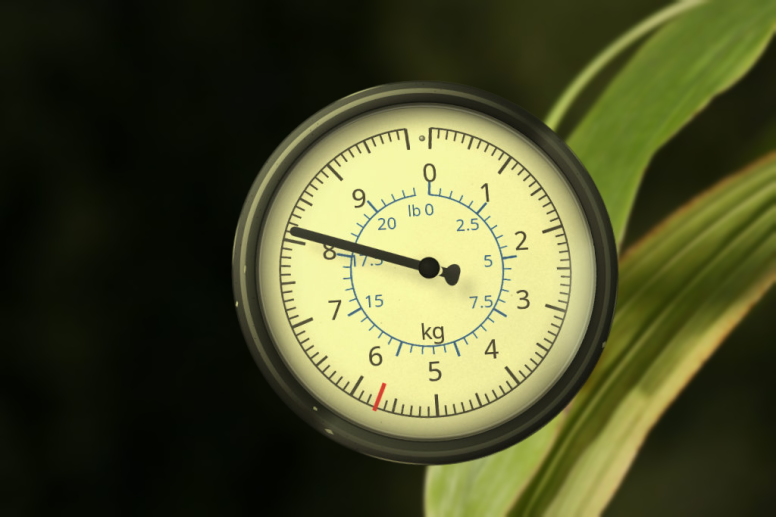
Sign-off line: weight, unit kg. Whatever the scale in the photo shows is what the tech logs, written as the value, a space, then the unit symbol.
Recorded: 8.1 kg
